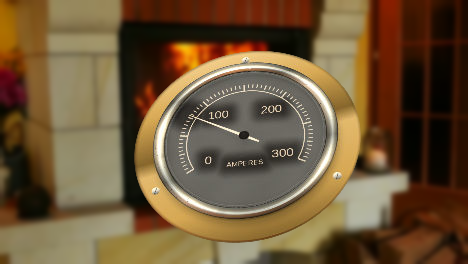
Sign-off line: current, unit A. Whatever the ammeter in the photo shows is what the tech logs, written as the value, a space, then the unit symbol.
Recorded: 75 A
